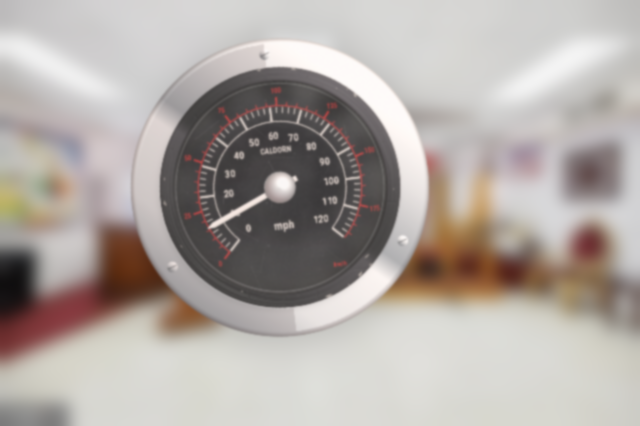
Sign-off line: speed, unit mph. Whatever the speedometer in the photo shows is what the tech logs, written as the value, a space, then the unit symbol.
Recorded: 10 mph
